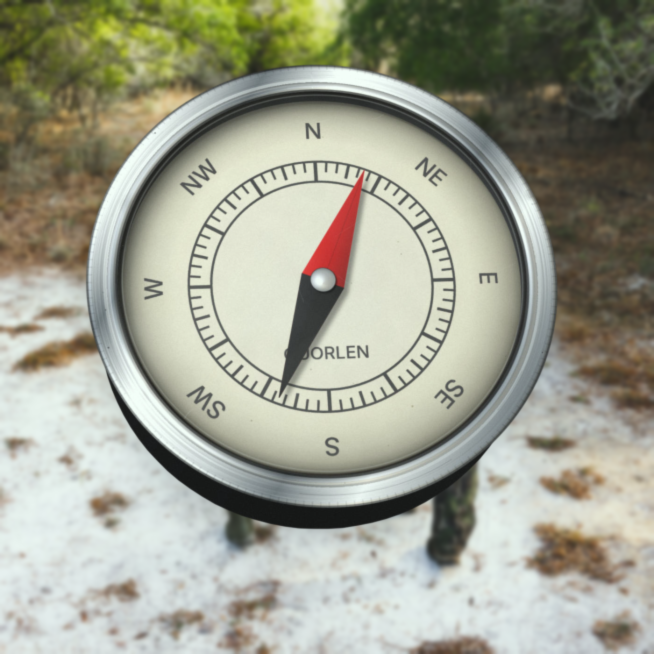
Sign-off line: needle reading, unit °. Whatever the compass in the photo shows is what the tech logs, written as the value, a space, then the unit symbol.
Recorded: 22.5 °
